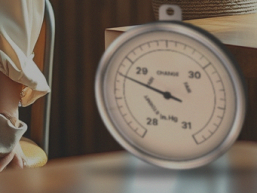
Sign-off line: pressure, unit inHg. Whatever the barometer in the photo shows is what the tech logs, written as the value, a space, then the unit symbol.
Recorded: 28.8 inHg
